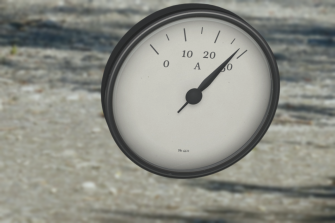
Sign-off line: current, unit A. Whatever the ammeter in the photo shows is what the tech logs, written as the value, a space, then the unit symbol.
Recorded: 27.5 A
